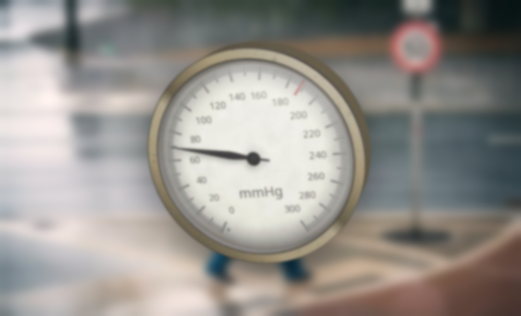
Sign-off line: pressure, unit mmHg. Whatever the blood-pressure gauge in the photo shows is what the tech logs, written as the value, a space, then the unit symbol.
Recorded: 70 mmHg
